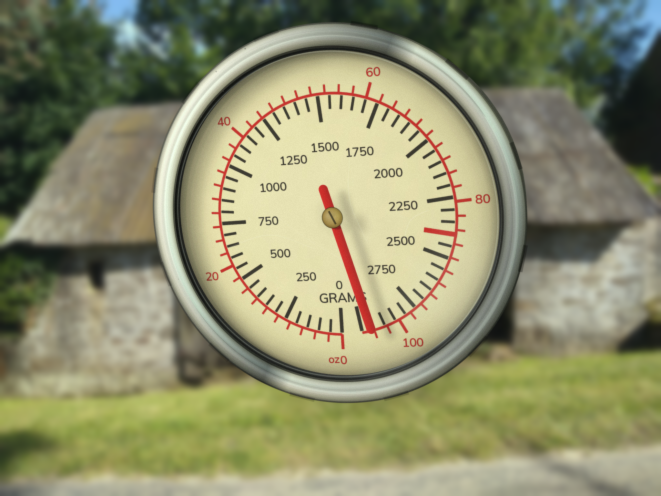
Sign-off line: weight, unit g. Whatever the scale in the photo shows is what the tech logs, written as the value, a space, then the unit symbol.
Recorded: 2950 g
